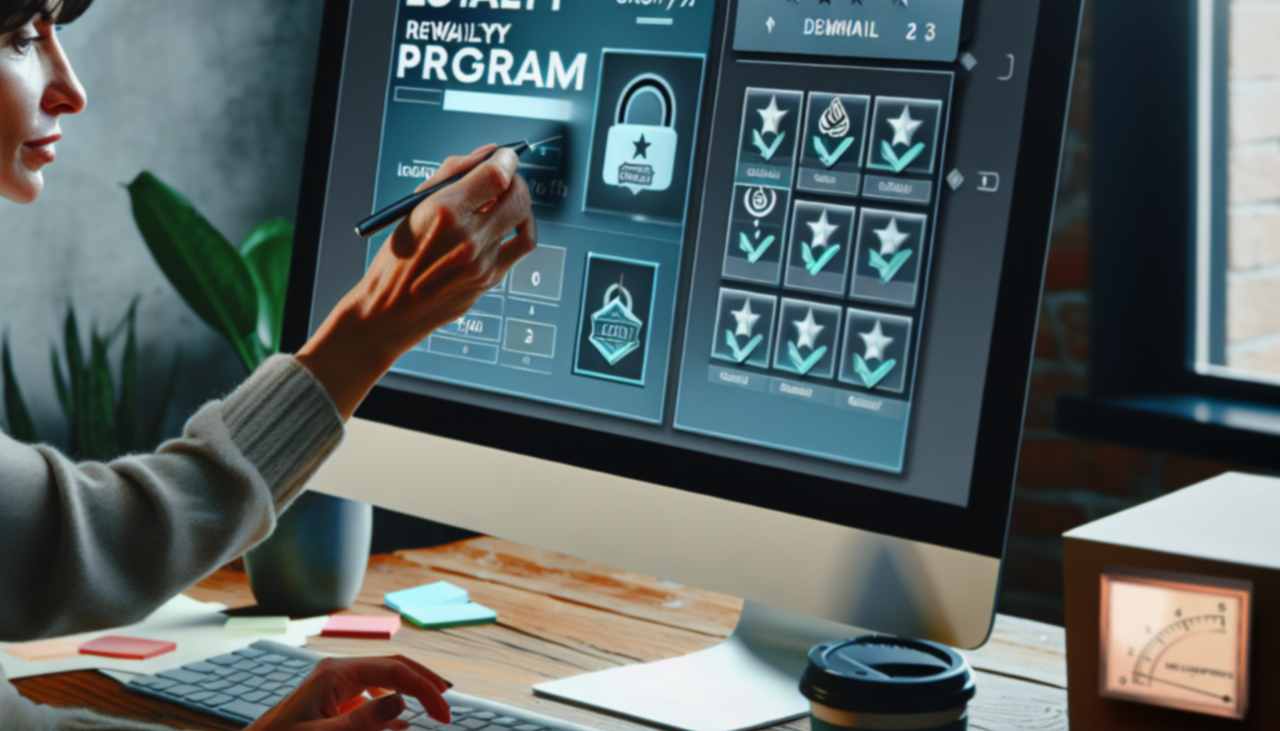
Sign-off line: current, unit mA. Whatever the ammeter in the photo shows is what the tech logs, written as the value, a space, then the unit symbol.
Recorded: 1 mA
